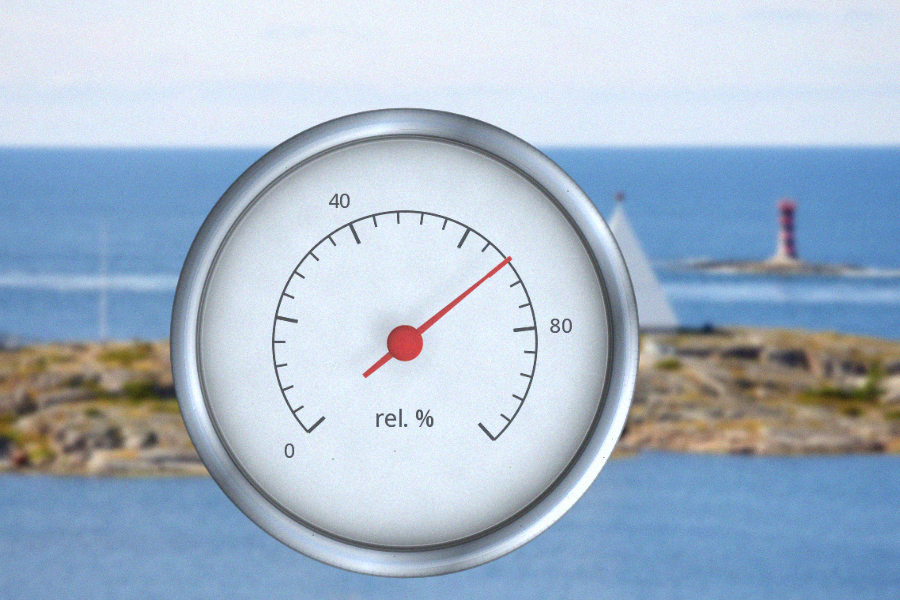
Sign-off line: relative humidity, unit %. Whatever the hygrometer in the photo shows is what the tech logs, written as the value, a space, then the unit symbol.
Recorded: 68 %
